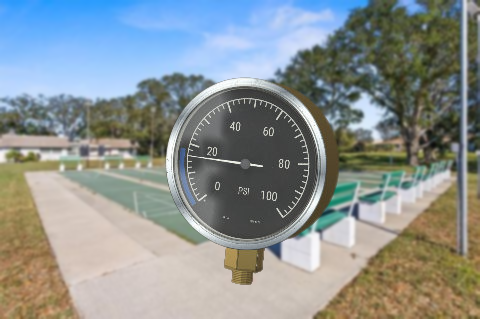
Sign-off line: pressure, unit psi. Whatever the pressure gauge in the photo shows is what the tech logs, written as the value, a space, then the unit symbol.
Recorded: 16 psi
